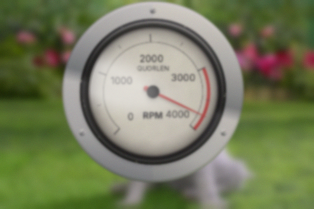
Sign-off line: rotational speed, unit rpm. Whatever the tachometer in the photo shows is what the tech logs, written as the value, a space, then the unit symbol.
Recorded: 3750 rpm
